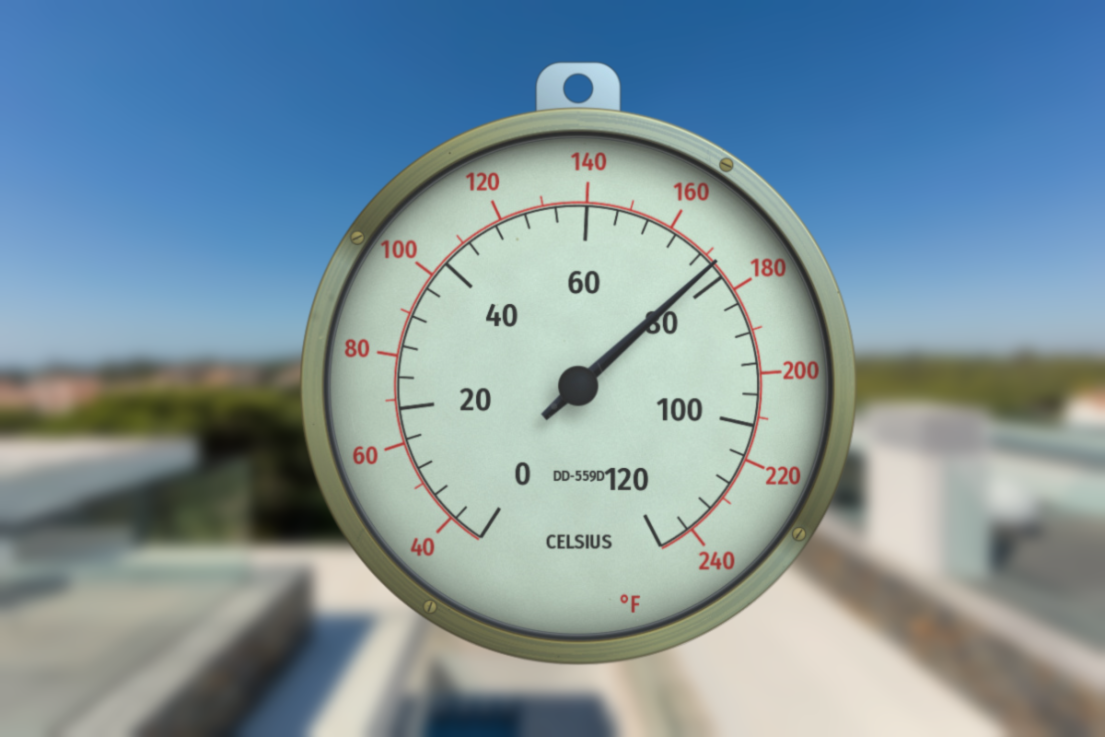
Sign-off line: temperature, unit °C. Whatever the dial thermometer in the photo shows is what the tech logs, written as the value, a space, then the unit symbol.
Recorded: 78 °C
